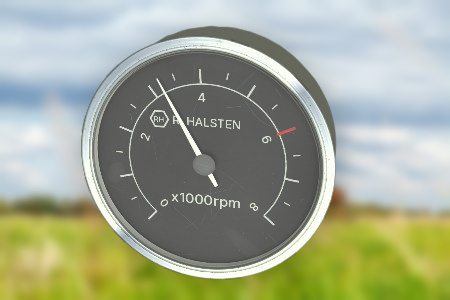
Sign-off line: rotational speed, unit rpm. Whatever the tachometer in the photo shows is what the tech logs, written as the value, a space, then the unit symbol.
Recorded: 3250 rpm
